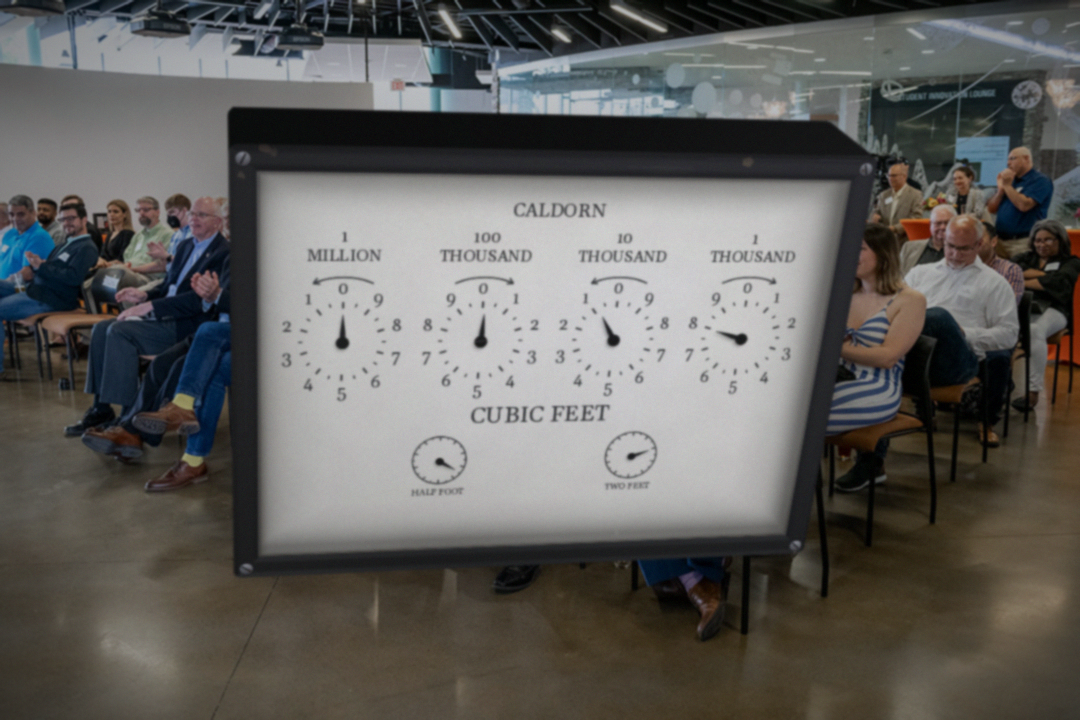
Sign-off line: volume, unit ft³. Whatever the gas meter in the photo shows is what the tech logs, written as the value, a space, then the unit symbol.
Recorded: 800 ft³
